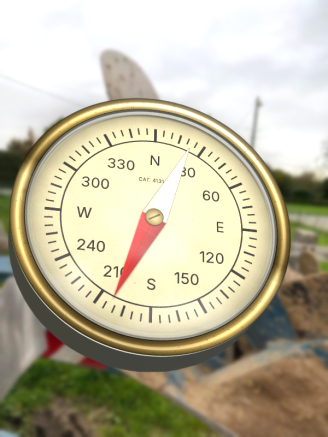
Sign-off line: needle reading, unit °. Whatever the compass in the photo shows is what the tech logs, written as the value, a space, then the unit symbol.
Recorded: 202.5 °
